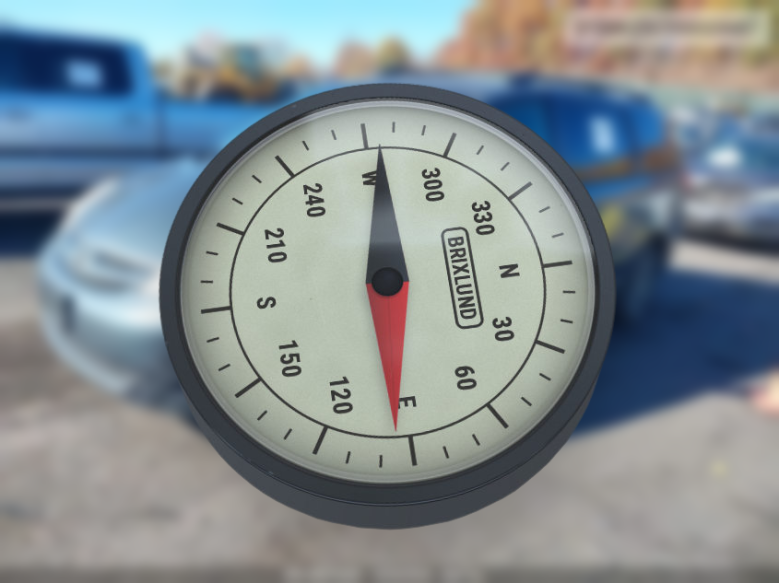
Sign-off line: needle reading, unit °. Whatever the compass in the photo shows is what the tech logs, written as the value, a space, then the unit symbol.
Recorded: 95 °
